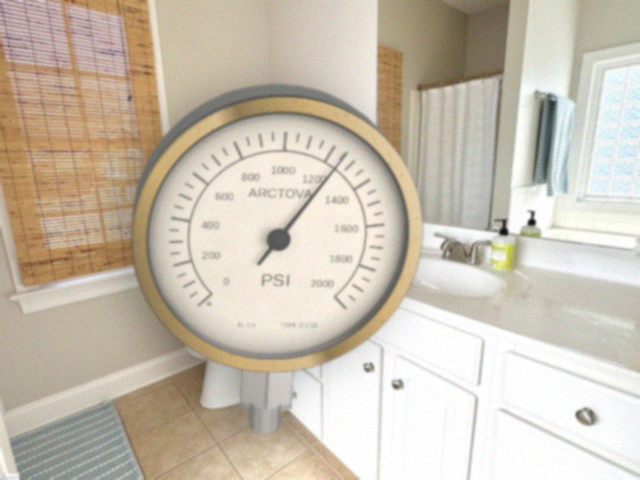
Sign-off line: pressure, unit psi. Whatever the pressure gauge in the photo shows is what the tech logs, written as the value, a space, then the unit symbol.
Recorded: 1250 psi
